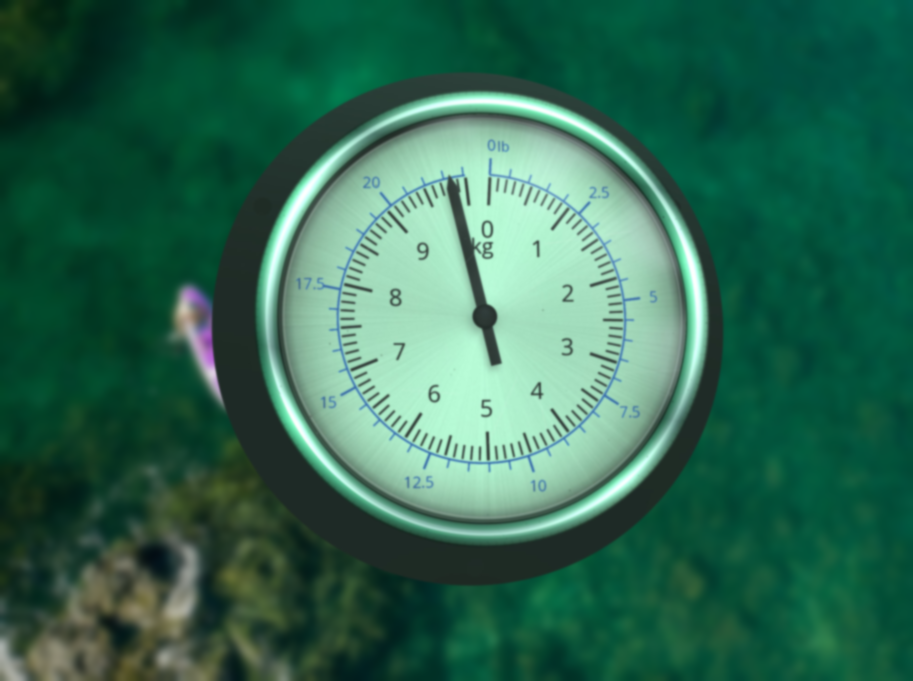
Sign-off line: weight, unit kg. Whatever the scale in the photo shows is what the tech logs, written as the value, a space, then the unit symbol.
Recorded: 9.8 kg
